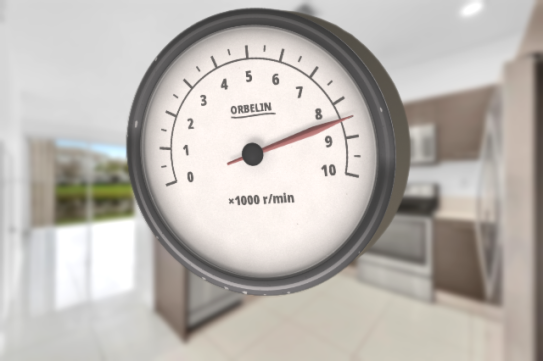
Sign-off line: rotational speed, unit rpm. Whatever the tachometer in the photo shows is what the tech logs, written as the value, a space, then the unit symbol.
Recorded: 8500 rpm
